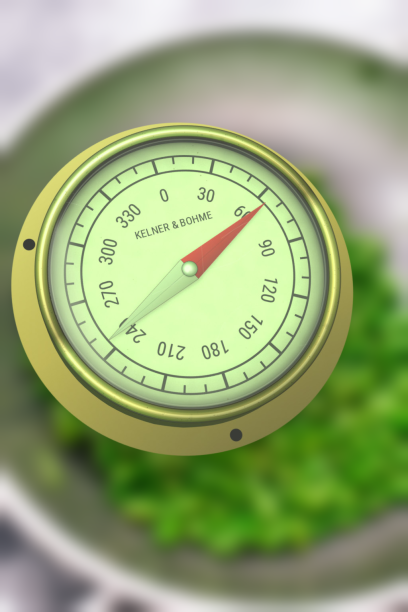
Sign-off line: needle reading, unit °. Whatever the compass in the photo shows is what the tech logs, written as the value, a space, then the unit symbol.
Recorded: 65 °
